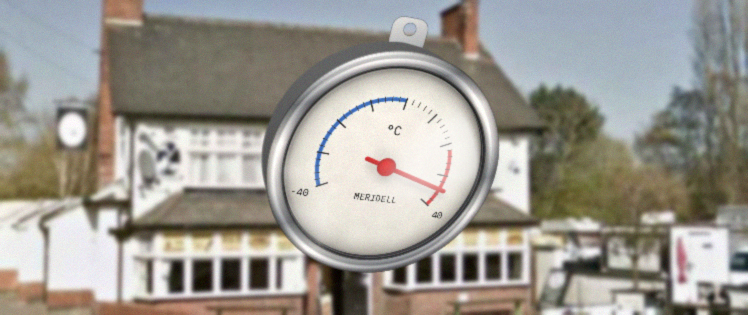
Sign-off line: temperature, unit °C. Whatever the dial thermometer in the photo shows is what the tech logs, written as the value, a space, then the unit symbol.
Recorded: 34 °C
